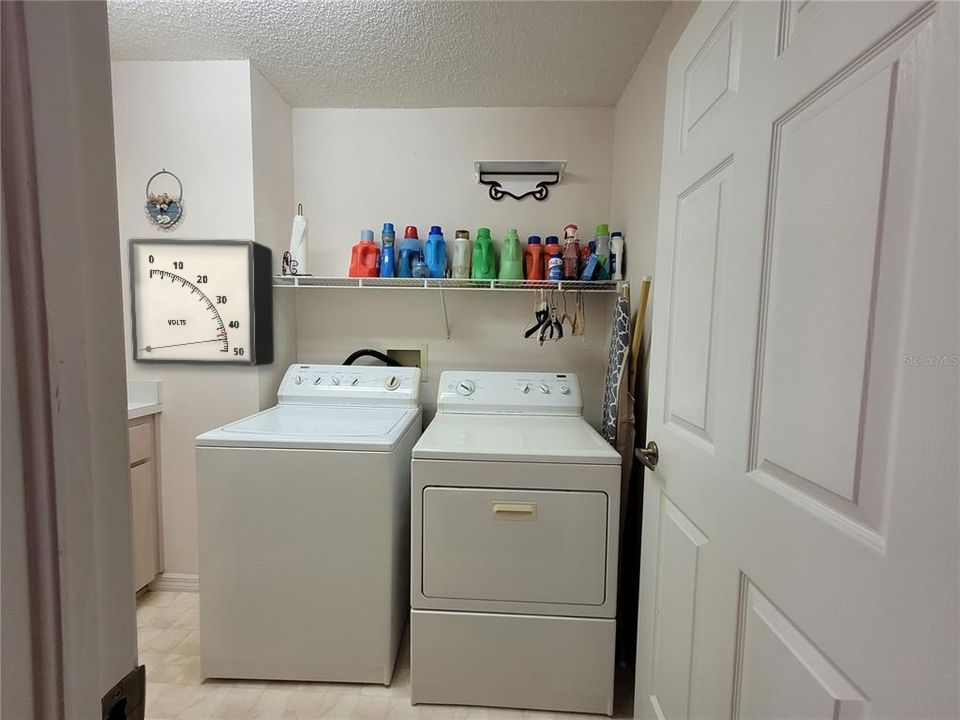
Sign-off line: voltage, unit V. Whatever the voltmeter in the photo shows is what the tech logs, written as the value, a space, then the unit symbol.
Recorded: 45 V
